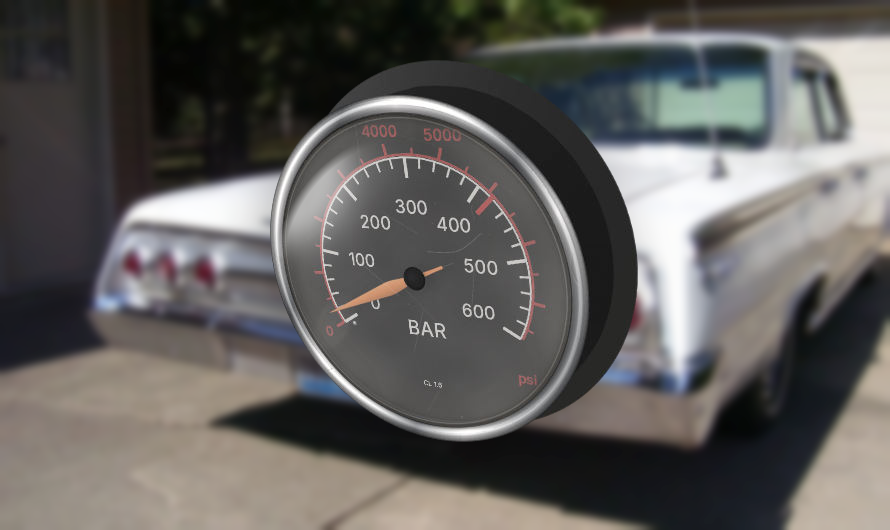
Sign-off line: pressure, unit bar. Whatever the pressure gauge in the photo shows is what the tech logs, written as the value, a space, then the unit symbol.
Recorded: 20 bar
